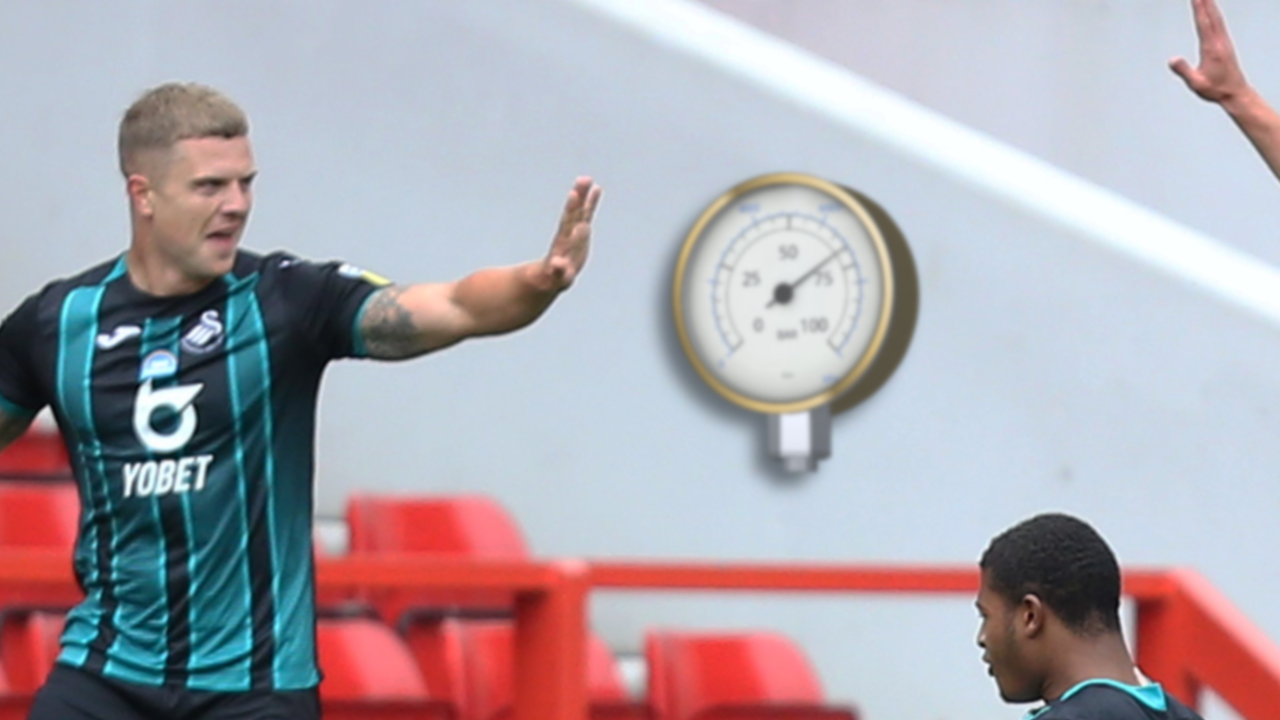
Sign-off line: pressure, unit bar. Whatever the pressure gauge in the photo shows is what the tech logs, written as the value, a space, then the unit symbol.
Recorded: 70 bar
